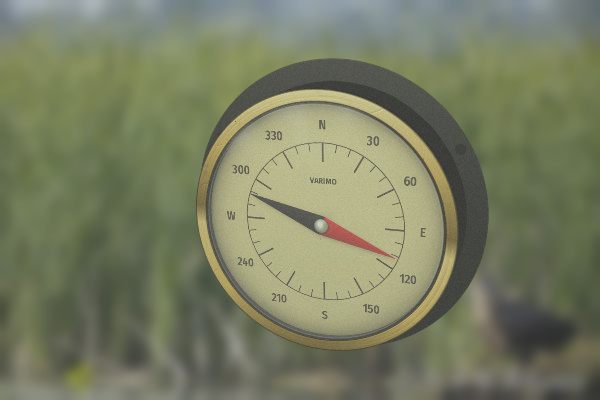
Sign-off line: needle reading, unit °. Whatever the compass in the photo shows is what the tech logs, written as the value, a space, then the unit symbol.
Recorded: 110 °
